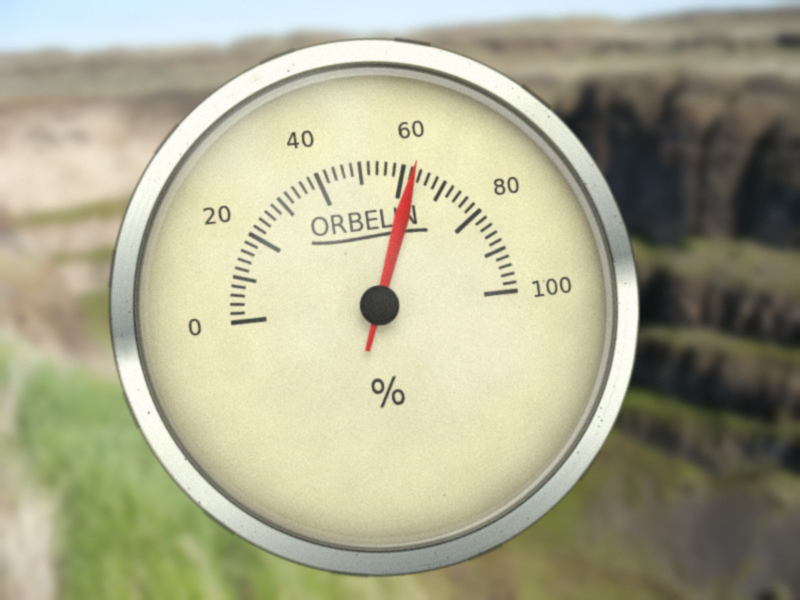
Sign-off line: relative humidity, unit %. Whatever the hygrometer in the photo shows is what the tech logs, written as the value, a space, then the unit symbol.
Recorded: 62 %
